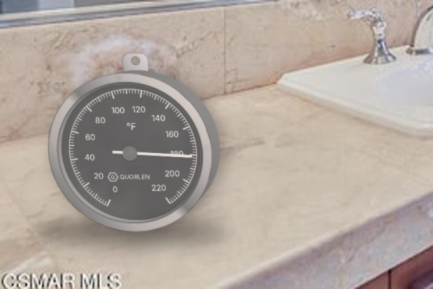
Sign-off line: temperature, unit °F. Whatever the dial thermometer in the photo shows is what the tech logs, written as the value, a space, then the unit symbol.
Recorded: 180 °F
